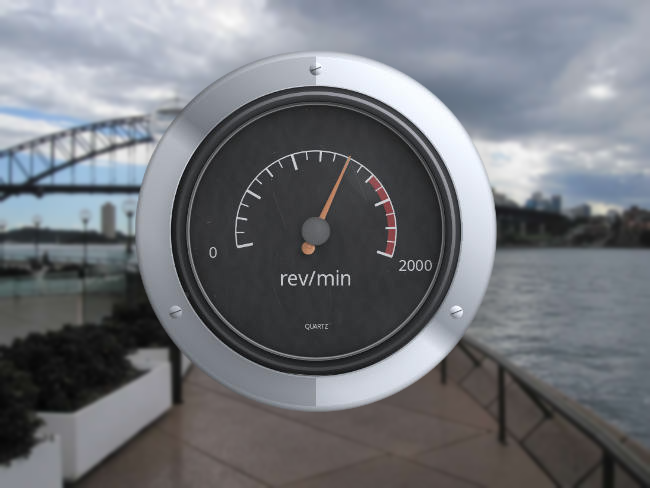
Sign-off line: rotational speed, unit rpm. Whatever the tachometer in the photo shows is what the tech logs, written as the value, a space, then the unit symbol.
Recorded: 1200 rpm
